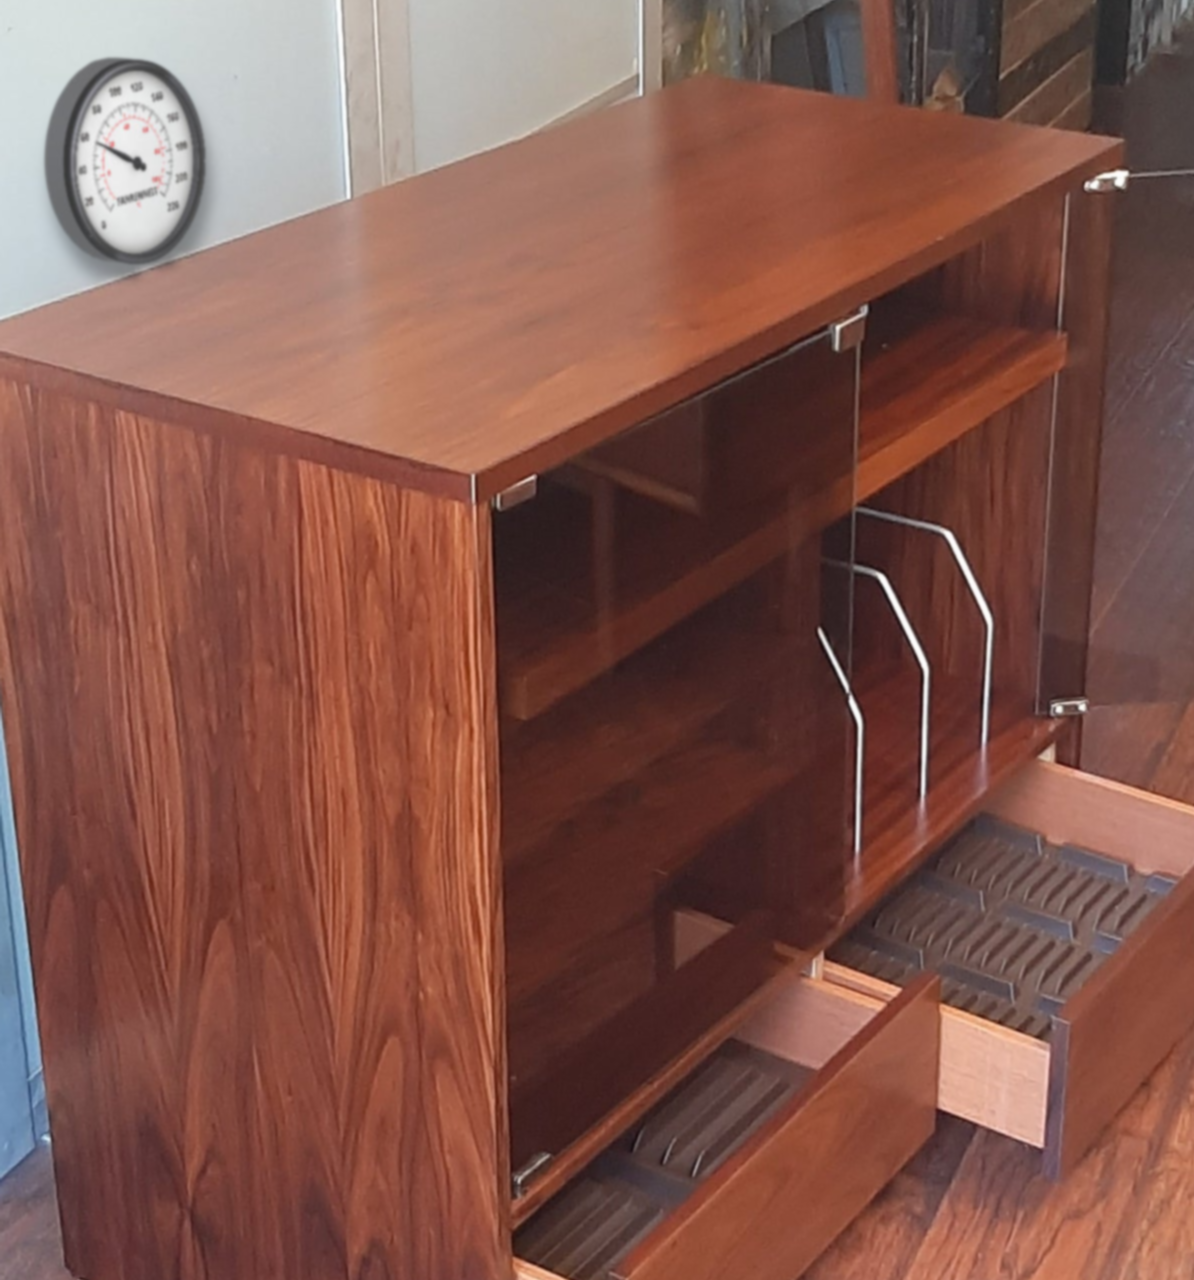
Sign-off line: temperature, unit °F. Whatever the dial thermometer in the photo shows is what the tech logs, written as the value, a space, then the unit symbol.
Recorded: 60 °F
